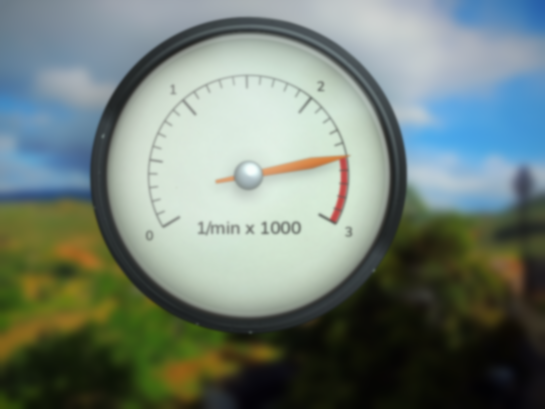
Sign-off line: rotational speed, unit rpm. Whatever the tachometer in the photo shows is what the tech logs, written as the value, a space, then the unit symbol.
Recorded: 2500 rpm
